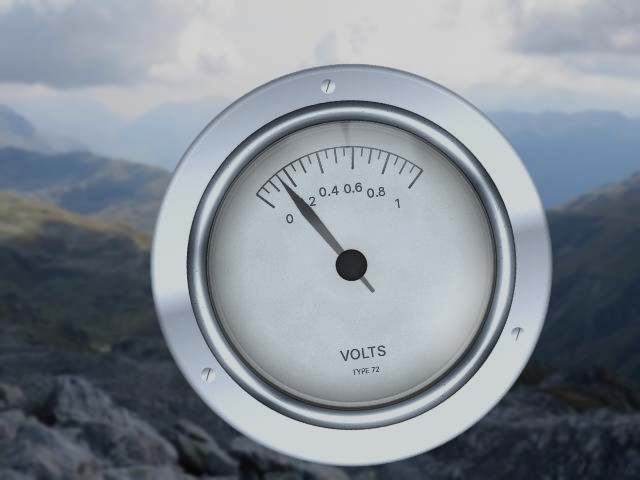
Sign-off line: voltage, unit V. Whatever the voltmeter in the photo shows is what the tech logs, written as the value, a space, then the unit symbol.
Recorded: 0.15 V
